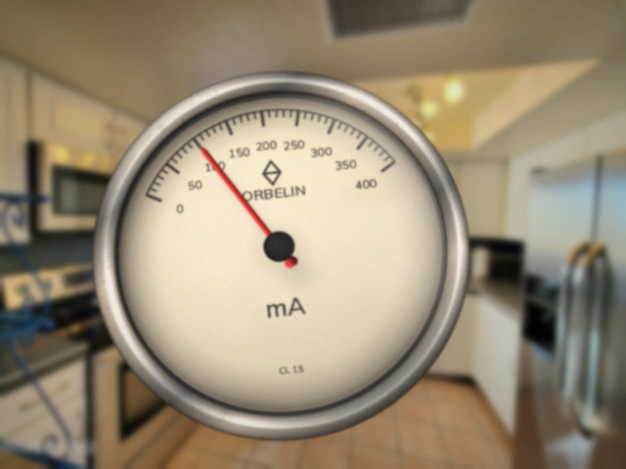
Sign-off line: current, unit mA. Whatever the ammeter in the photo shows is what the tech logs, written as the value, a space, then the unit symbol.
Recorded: 100 mA
